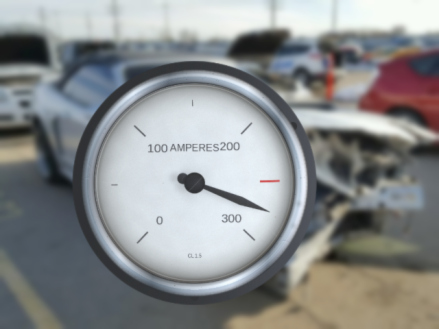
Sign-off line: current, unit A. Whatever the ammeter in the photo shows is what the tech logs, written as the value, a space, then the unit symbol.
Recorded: 275 A
